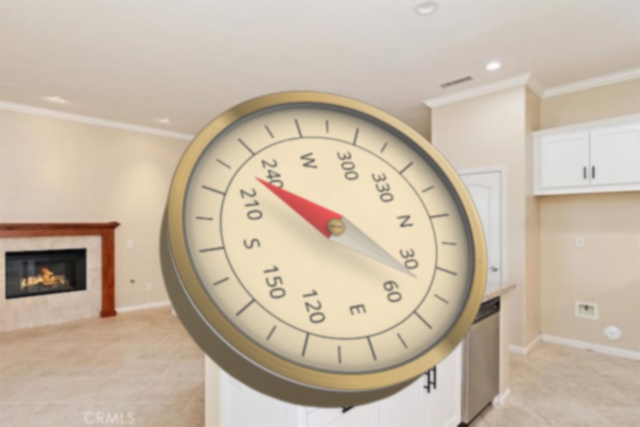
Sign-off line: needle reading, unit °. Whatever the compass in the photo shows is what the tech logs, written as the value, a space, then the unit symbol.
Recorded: 225 °
